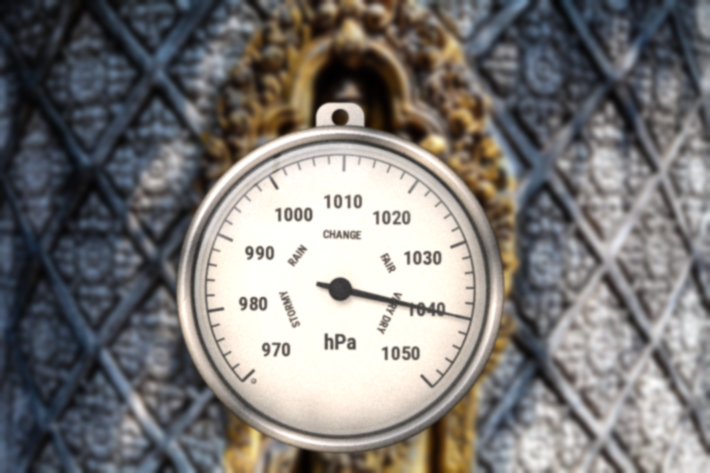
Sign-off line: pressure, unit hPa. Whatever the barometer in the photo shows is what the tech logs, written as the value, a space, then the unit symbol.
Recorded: 1040 hPa
